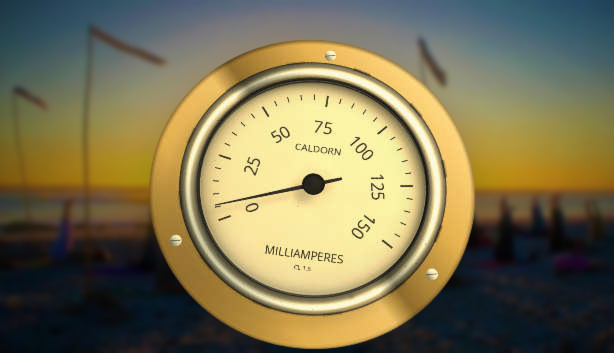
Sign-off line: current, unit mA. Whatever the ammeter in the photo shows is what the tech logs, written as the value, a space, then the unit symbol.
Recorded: 5 mA
